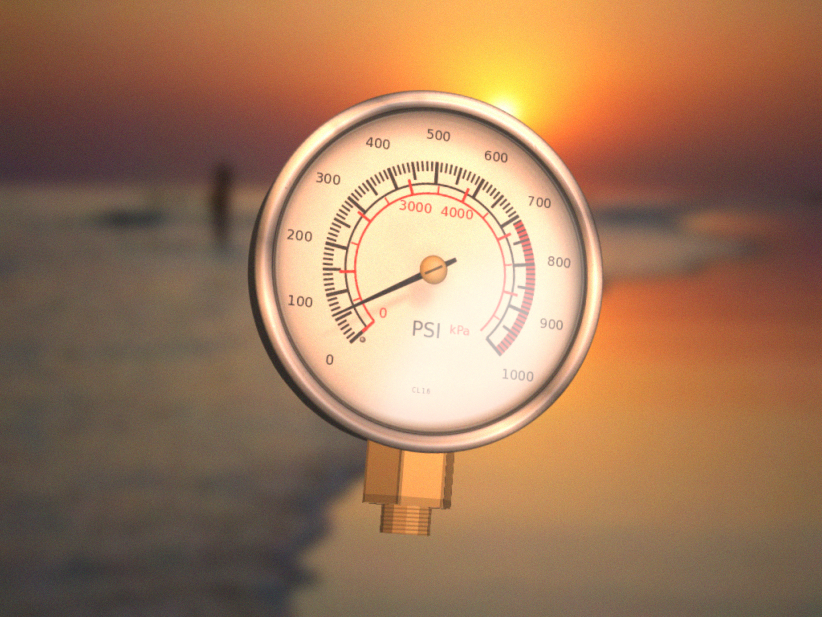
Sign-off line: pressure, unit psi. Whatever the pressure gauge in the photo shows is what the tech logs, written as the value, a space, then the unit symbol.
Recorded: 60 psi
